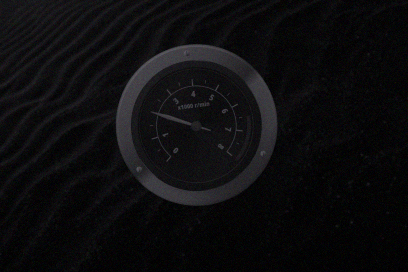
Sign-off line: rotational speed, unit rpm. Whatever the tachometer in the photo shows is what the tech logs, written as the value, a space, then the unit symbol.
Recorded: 2000 rpm
